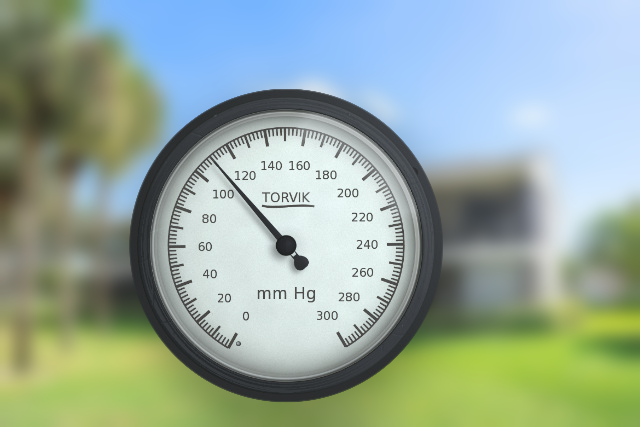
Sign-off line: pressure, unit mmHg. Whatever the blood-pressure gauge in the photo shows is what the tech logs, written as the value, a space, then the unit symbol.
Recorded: 110 mmHg
